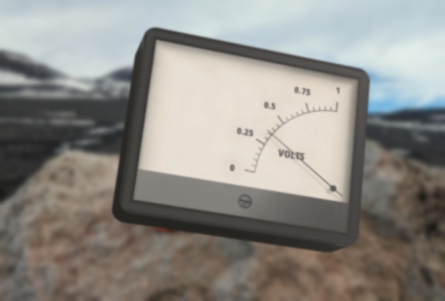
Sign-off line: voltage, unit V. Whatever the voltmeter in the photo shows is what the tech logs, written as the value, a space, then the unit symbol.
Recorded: 0.35 V
